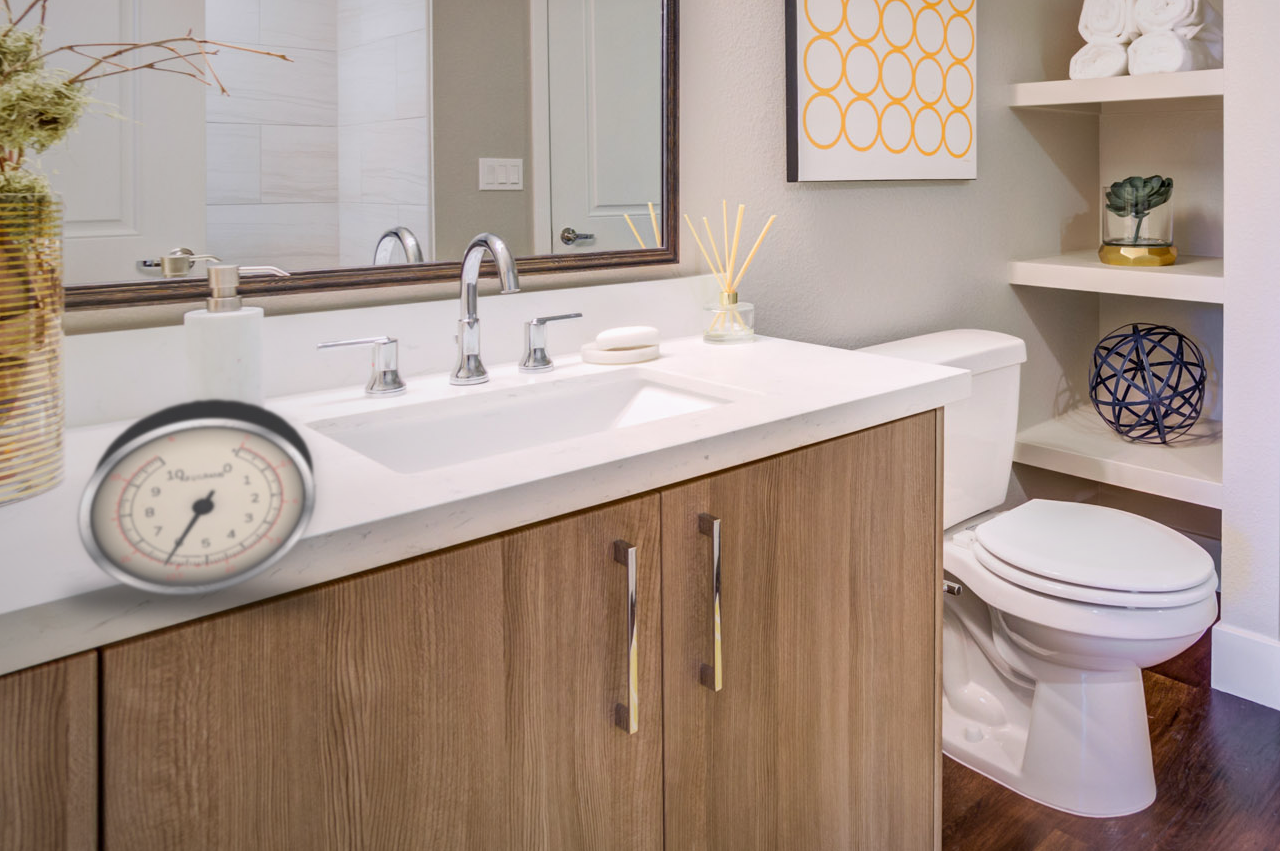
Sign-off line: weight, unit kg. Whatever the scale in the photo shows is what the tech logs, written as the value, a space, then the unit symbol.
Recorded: 6 kg
